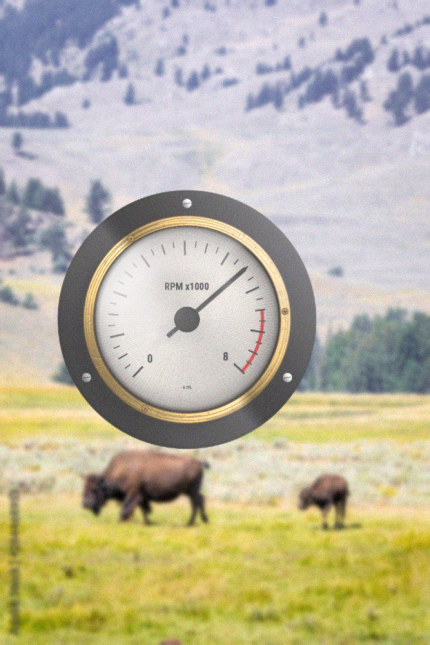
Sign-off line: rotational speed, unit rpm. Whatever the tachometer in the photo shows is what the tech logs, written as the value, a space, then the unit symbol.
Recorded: 5500 rpm
